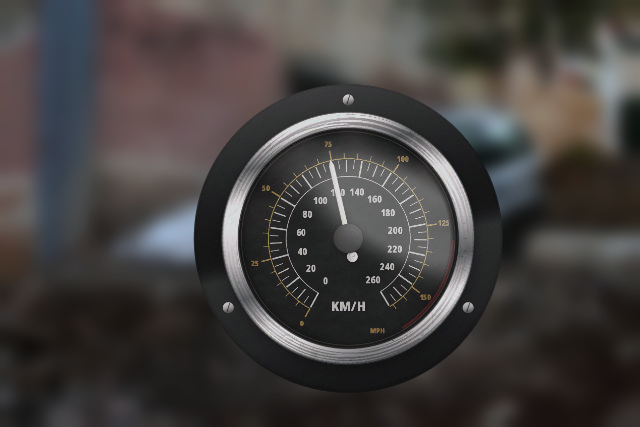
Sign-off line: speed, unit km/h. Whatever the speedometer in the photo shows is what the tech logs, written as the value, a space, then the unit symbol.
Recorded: 120 km/h
